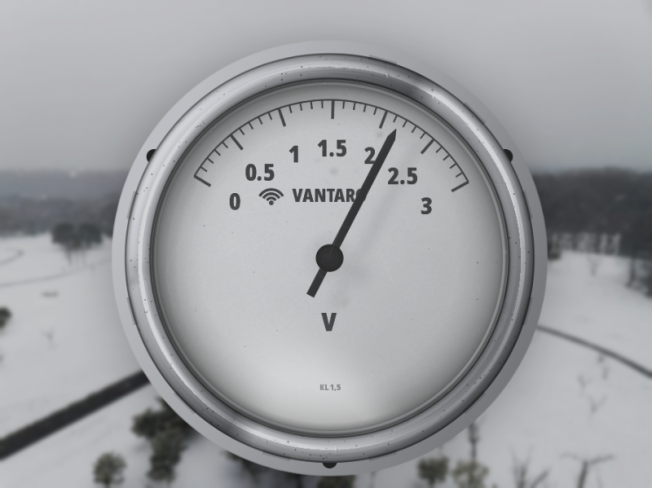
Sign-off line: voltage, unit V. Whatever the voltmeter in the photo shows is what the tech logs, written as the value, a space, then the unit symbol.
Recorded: 2.15 V
